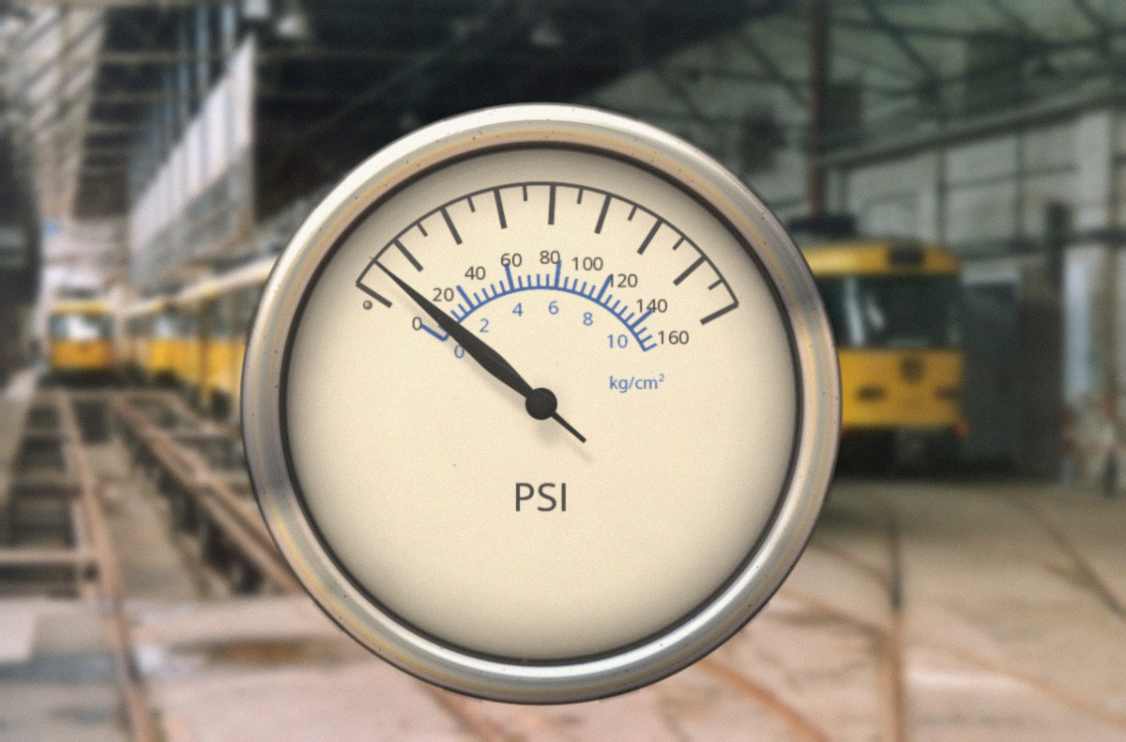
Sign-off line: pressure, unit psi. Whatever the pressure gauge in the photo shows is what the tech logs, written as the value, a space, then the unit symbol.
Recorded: 10 psi
